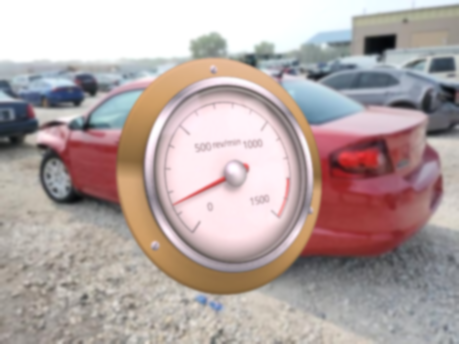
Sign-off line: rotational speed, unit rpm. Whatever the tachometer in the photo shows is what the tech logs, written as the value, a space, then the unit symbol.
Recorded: 150 rpm
